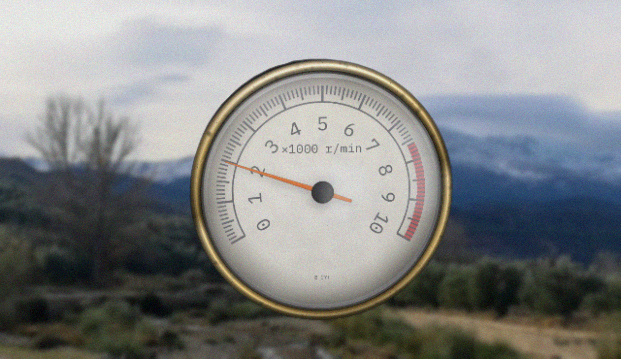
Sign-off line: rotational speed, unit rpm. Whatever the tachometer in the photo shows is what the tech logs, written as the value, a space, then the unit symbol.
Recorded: 2000 rpm
